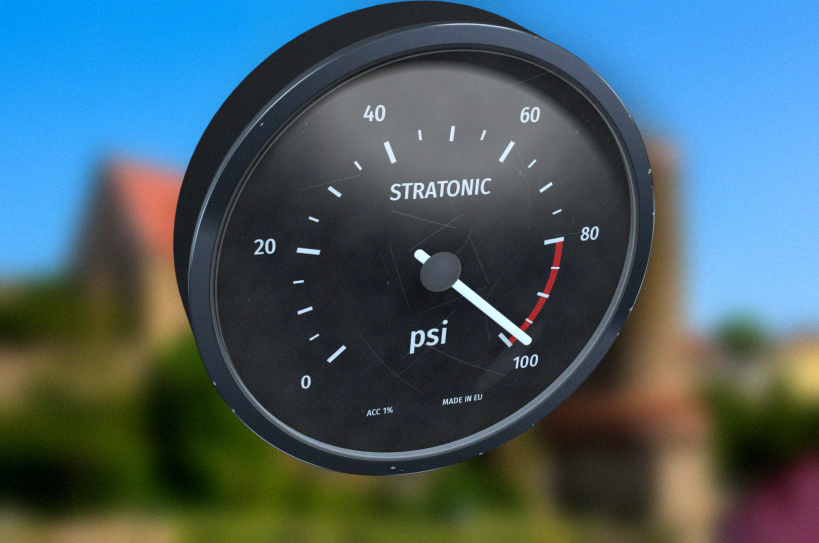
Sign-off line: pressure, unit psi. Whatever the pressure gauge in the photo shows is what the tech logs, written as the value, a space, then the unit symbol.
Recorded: 97.5 psi
